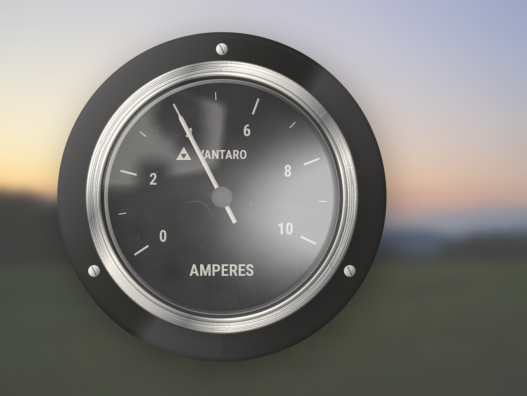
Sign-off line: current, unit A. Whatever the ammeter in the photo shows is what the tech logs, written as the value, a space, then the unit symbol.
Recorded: 4 A
